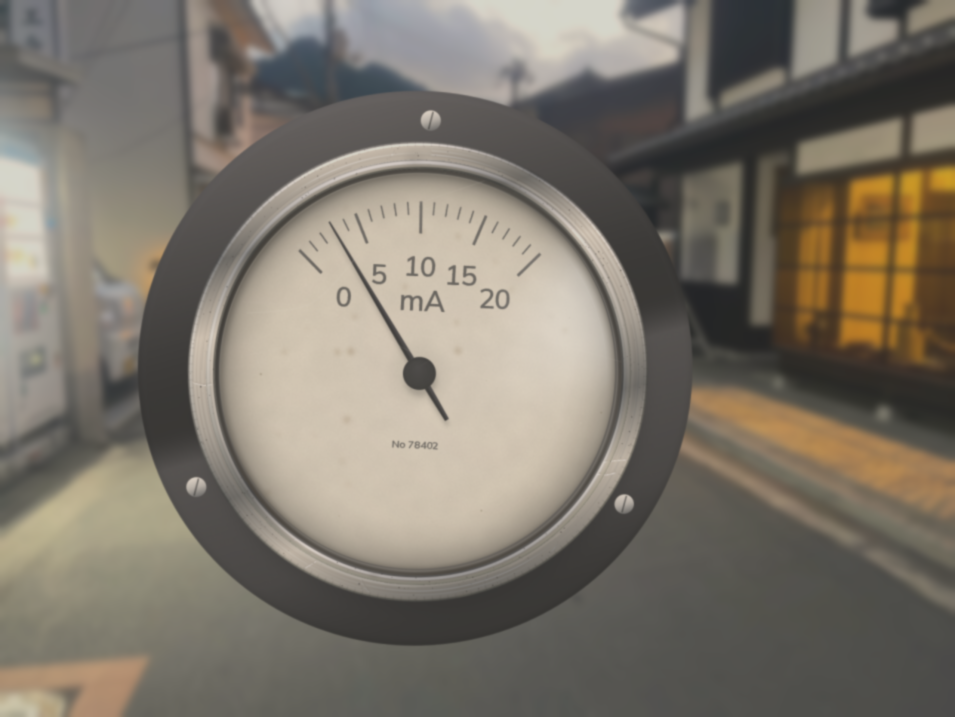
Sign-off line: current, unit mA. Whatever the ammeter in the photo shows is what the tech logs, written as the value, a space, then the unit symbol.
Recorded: 3 mA
